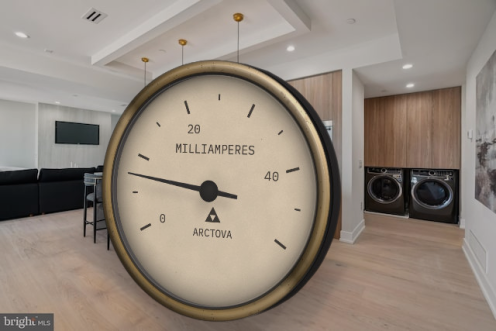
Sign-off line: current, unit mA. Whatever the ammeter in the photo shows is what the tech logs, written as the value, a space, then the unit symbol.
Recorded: 7.5 mA
